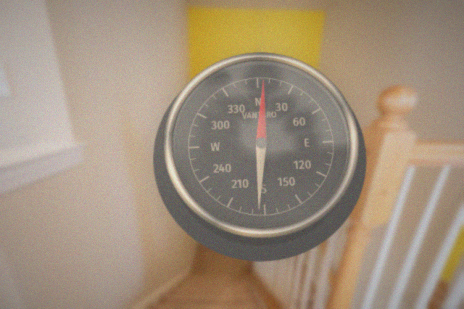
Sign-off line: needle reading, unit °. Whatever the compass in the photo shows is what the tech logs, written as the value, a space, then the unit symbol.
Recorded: 5 °
